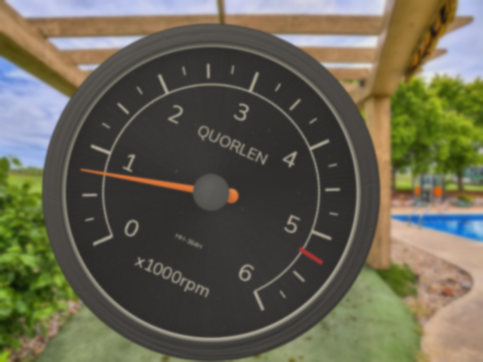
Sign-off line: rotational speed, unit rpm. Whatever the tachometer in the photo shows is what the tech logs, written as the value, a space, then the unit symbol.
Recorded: 750 rpm
